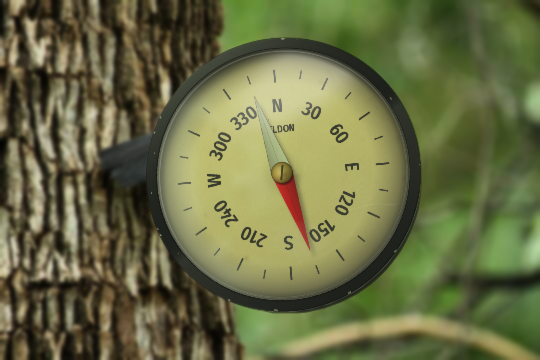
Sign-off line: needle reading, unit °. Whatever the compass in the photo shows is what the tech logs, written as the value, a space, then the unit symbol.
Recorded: 165 °
